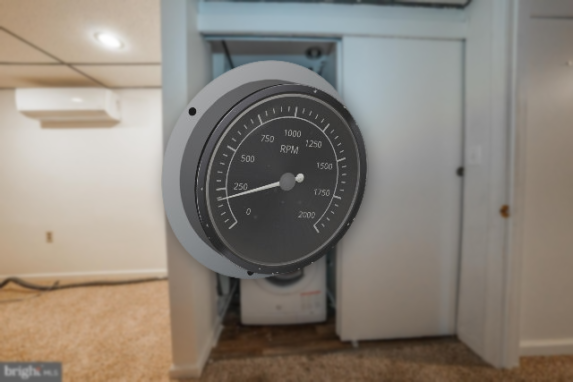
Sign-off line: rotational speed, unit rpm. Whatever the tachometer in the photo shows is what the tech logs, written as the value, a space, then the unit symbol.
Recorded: 200 rpm
